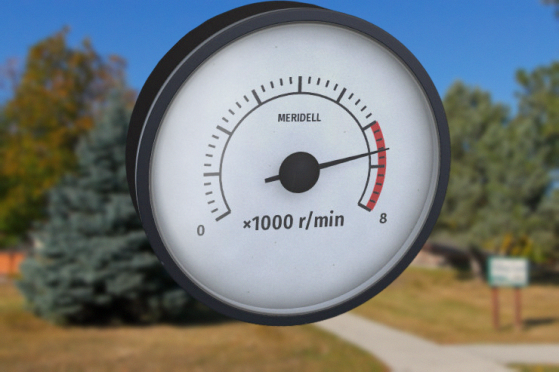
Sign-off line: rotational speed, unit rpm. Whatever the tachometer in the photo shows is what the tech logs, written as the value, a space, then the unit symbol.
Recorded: 6600 rpm
